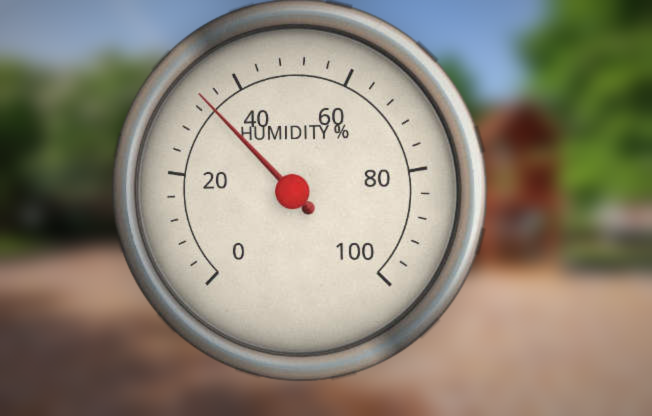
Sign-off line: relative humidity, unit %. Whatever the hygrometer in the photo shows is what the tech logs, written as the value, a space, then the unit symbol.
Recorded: 34 %
